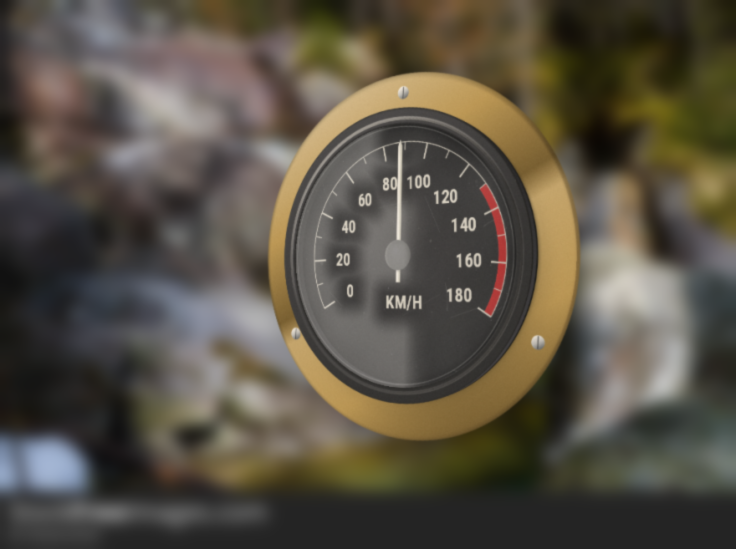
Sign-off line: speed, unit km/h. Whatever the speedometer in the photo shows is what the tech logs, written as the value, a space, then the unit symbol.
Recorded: 90 km/h
